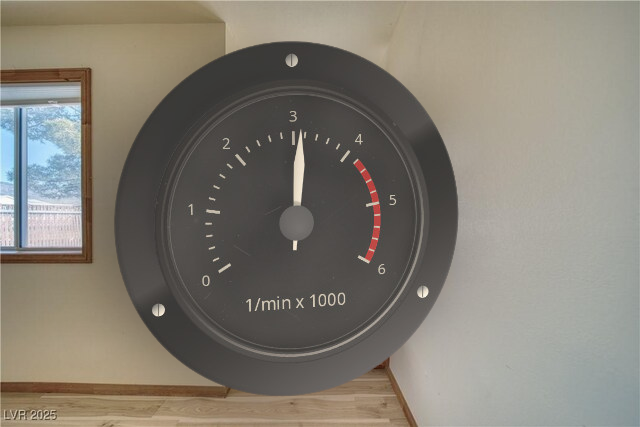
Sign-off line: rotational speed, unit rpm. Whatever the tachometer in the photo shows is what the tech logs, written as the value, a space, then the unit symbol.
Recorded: 3100 rpm
